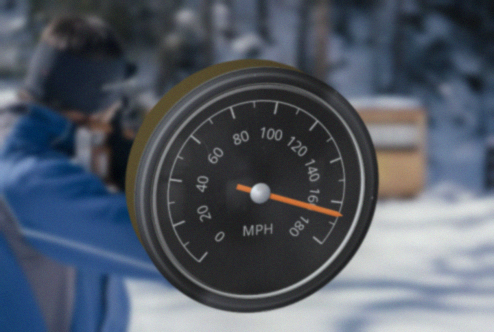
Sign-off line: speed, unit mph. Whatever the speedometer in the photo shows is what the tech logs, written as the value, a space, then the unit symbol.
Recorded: 165 mph
